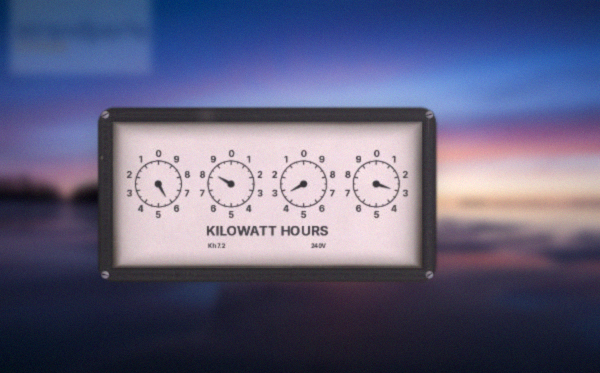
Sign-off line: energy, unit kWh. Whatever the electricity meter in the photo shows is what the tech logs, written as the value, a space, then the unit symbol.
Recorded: 5833 kWh
